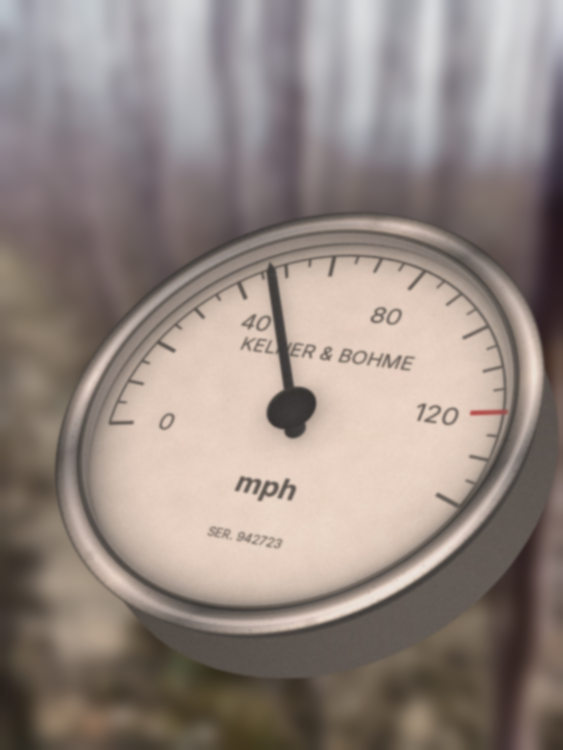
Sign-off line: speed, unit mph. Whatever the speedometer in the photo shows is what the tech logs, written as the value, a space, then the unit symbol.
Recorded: 47.5 mph
